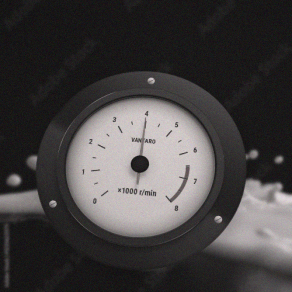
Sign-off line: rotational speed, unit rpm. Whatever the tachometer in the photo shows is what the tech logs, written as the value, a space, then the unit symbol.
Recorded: 4000 rpm
